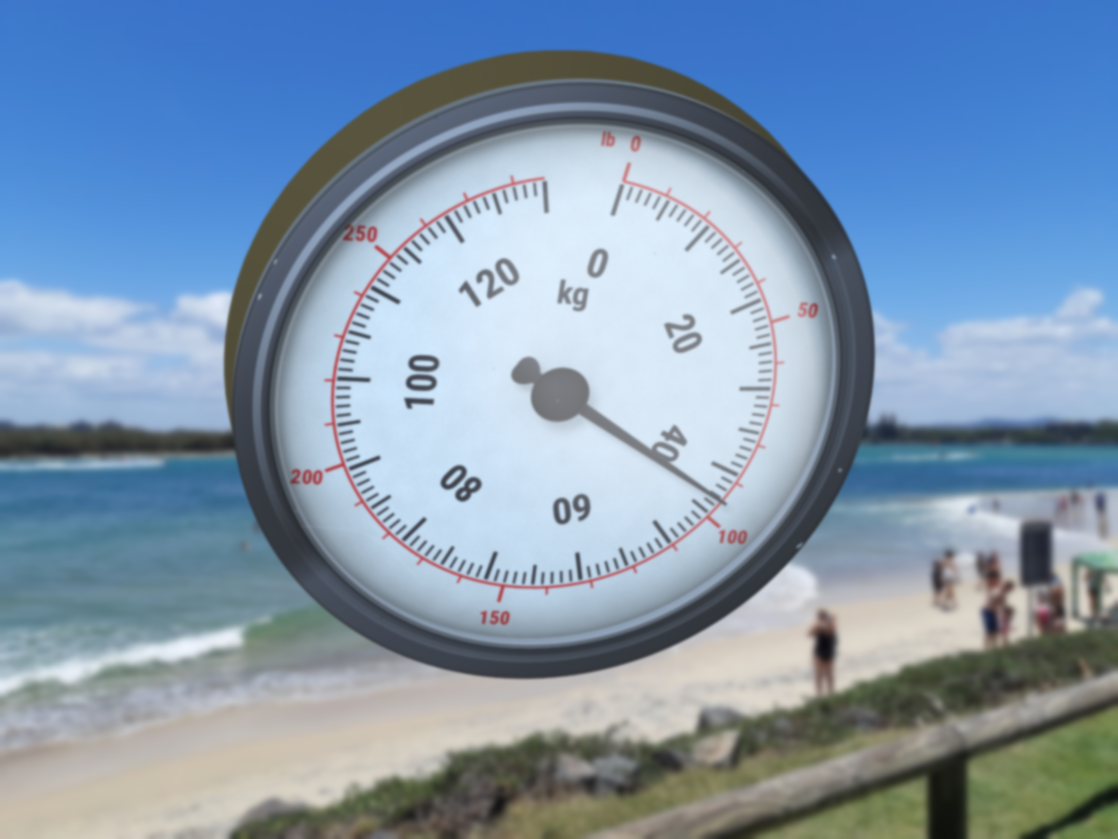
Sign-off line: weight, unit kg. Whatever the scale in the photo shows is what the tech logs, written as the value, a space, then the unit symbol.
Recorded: 43 kg
